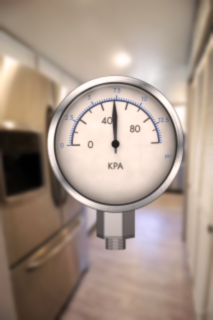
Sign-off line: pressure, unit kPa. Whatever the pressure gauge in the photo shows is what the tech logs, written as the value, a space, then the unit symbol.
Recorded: 50 kPa
